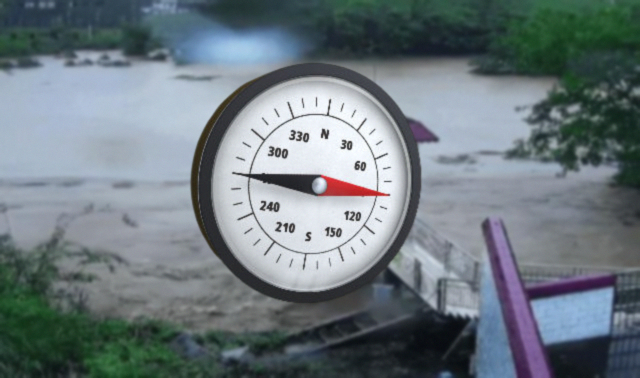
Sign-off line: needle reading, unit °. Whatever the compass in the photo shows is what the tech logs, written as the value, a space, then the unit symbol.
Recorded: 90 °
